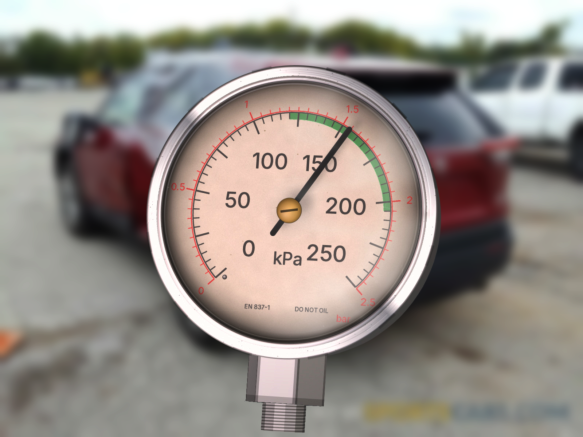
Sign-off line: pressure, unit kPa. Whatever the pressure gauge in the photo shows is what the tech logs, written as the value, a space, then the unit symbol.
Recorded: 155 kPa
